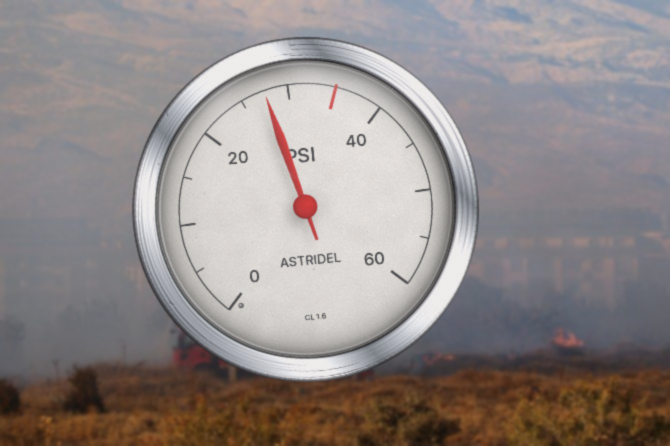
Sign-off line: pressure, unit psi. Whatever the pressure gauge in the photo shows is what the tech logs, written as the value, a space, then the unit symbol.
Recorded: 27.5 psi
